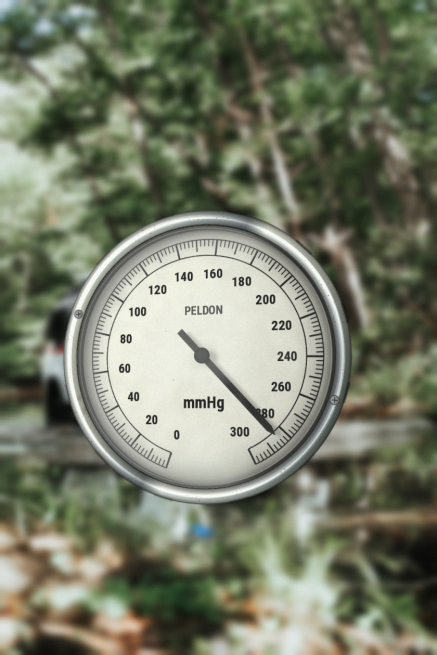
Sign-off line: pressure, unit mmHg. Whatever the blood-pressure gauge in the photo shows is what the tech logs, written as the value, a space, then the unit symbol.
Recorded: 284 mmHg
